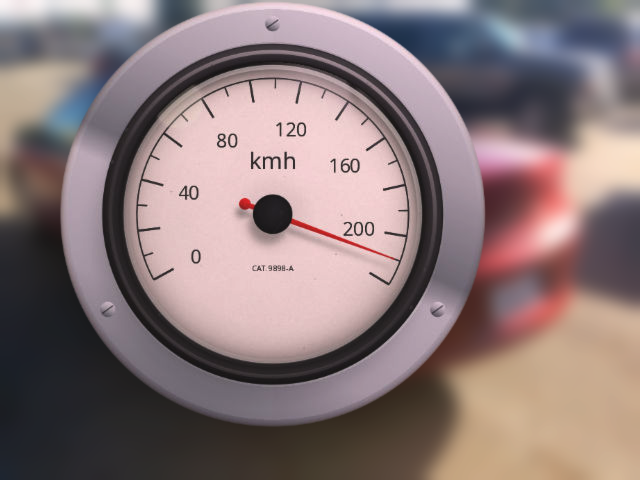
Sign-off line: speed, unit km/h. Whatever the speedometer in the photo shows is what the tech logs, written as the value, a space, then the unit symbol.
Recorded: 210 km/h
